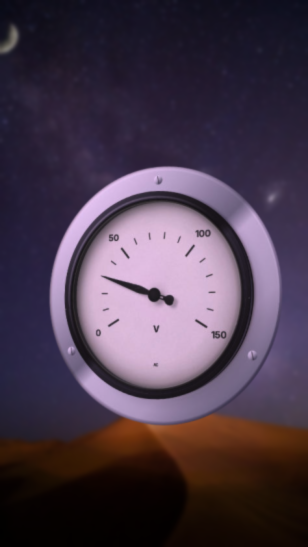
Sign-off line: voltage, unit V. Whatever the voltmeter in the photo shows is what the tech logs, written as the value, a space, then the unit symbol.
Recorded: 30 V
